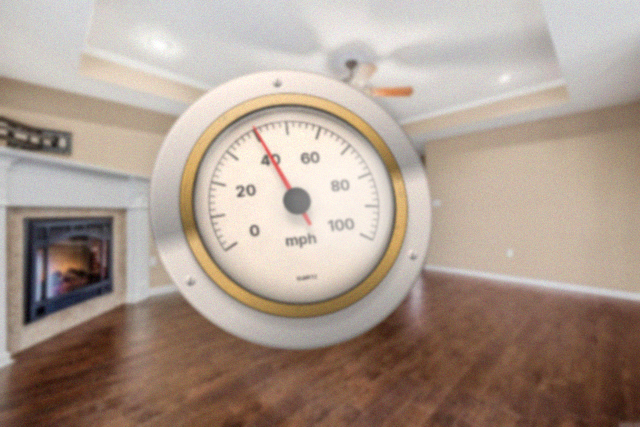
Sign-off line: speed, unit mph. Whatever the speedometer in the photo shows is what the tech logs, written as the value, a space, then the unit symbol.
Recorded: 40 mph
